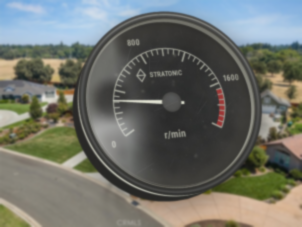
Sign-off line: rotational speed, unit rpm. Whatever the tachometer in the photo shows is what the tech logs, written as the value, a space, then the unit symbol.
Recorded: 300 rpm
